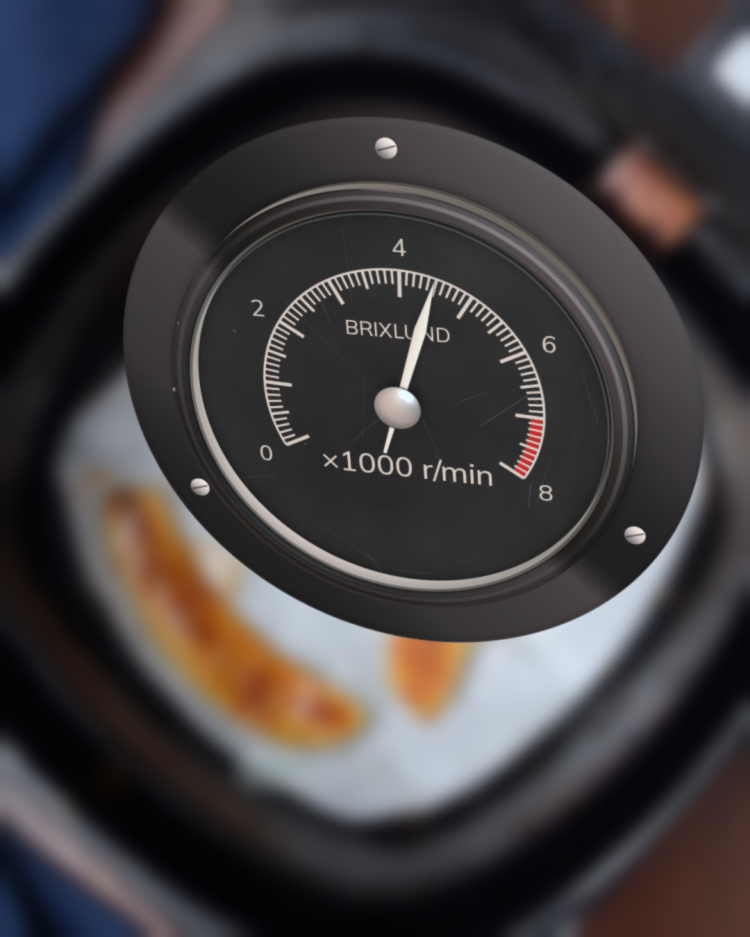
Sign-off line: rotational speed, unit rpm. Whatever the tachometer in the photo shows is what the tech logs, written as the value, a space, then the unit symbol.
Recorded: 4500 rpm
